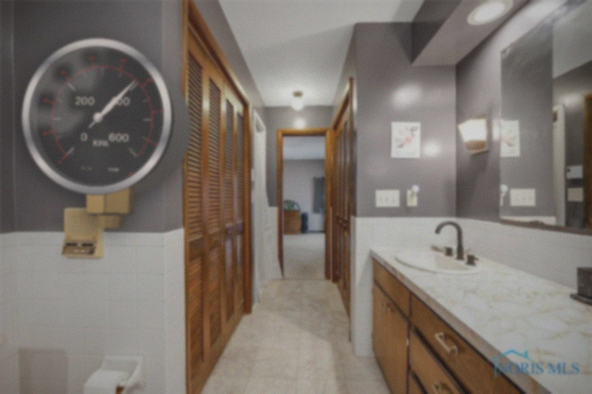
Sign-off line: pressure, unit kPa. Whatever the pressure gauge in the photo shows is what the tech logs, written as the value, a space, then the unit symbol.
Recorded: 400 kPa
